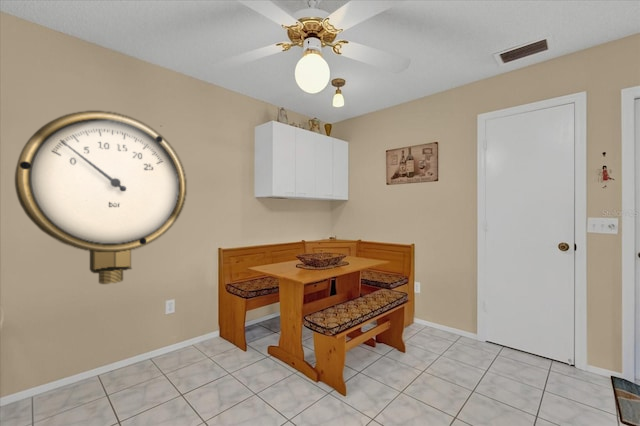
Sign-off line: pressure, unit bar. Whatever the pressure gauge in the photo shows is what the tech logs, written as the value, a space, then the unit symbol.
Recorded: 2.5 bar
